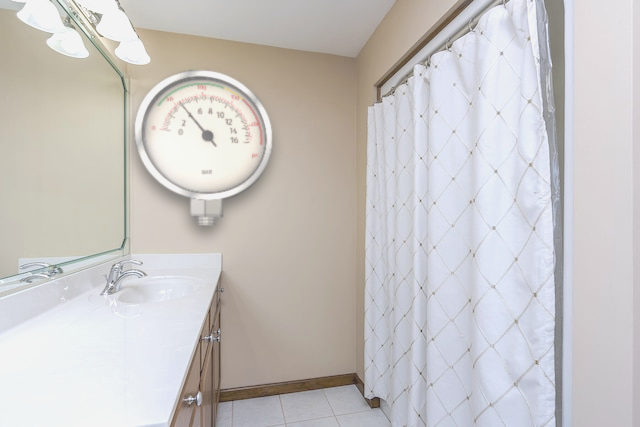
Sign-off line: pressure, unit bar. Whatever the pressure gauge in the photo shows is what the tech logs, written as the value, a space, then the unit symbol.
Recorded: 4 bar
